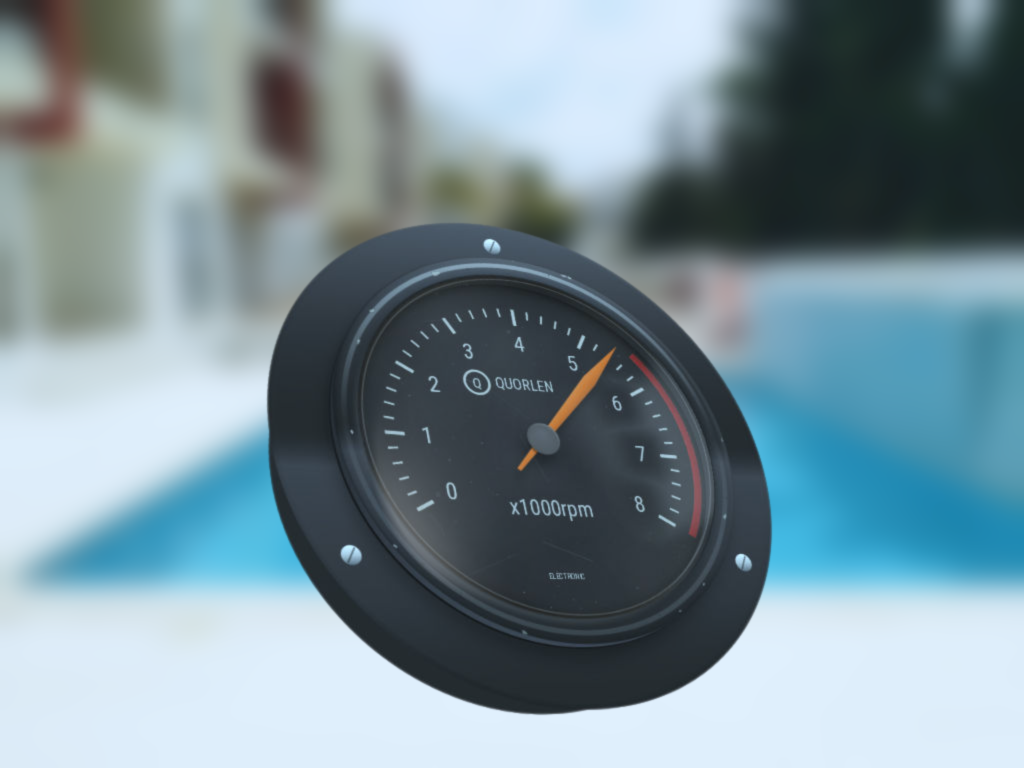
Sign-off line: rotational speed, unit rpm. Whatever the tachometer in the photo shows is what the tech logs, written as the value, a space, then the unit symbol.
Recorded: 5400 rpm
